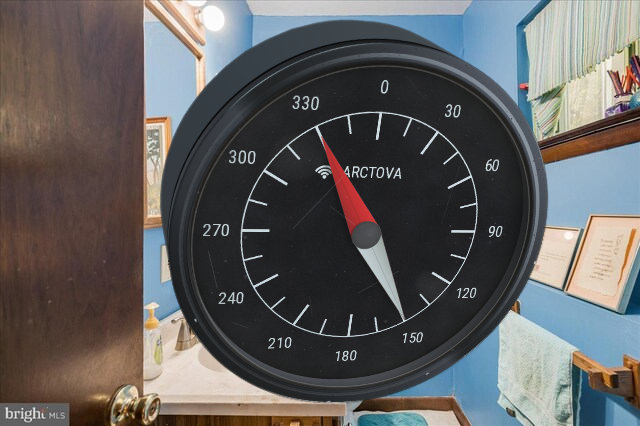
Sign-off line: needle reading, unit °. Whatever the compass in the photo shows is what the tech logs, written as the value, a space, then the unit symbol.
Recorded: 330 °
